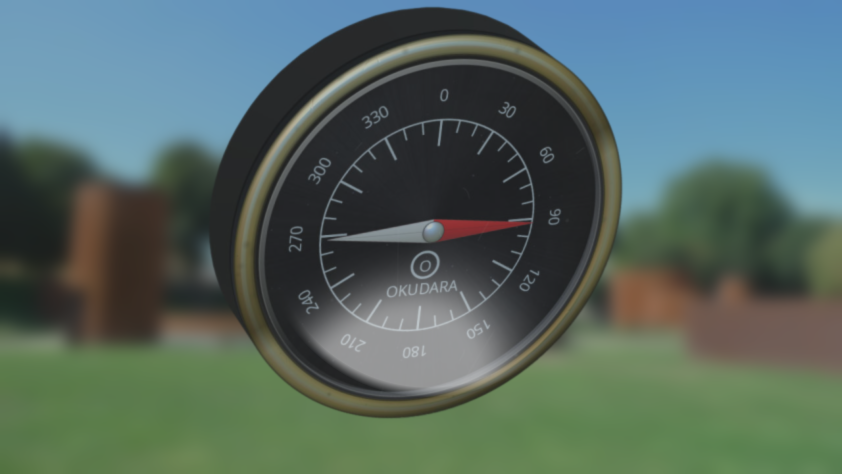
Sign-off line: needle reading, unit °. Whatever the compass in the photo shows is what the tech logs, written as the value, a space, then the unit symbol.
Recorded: 90 °
